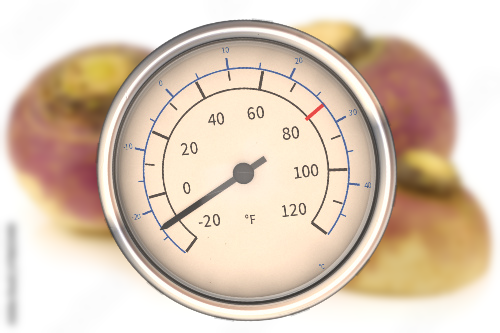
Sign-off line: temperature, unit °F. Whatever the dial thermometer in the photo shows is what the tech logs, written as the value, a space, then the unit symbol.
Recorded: -10 °F
